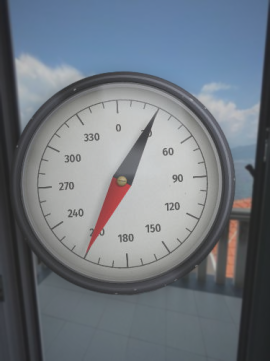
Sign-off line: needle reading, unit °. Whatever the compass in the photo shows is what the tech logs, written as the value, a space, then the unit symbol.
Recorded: 210 °
